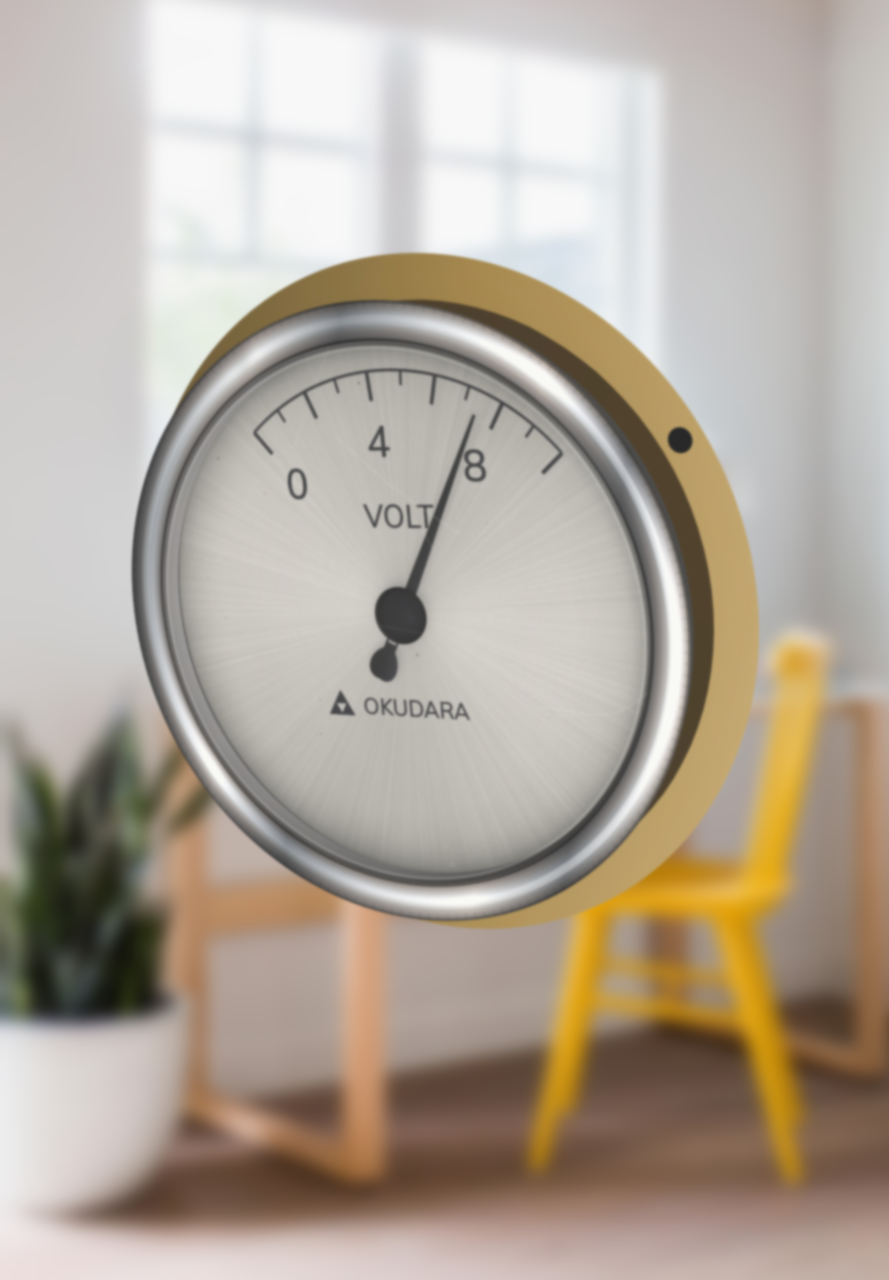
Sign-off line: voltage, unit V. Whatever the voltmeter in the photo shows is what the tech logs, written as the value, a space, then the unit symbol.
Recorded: 7.5 V
